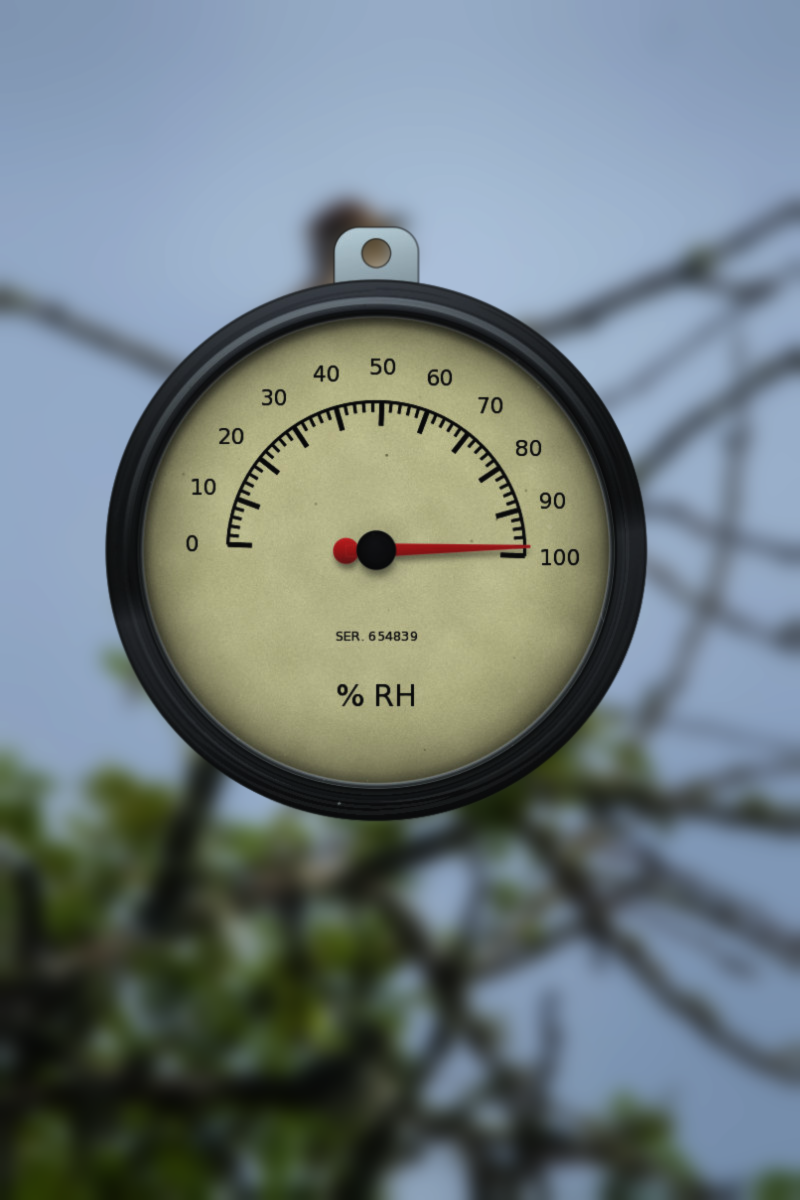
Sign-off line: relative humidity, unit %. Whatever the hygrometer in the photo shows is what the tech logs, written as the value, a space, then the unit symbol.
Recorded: 98 %
